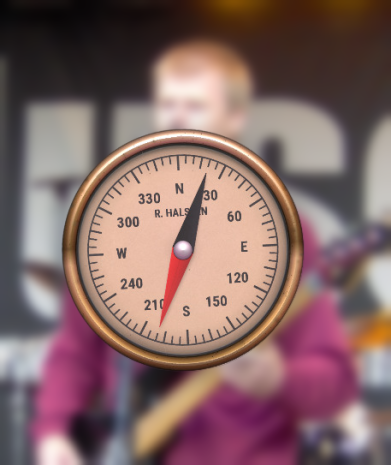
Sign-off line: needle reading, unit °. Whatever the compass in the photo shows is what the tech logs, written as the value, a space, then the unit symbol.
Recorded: 200 °
